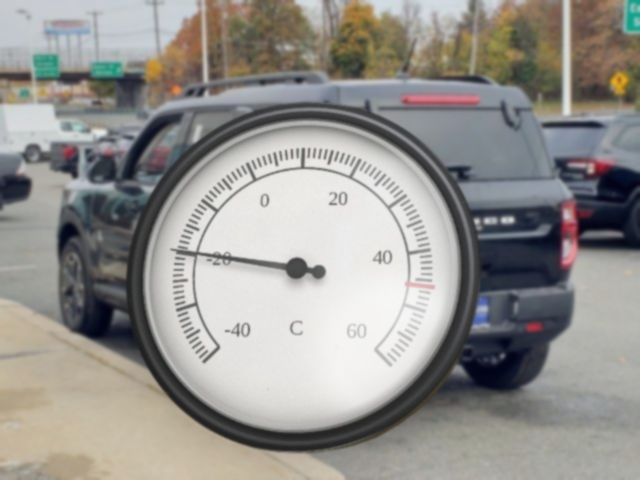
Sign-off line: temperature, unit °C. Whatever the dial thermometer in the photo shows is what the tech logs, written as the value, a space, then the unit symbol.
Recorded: -20 °C
